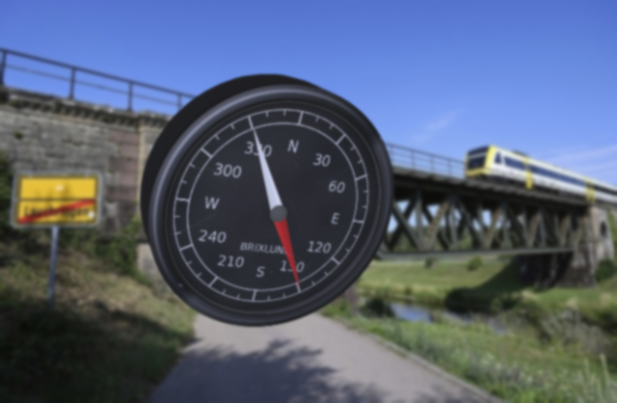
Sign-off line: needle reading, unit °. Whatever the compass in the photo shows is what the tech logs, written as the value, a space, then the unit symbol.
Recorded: 150 °
